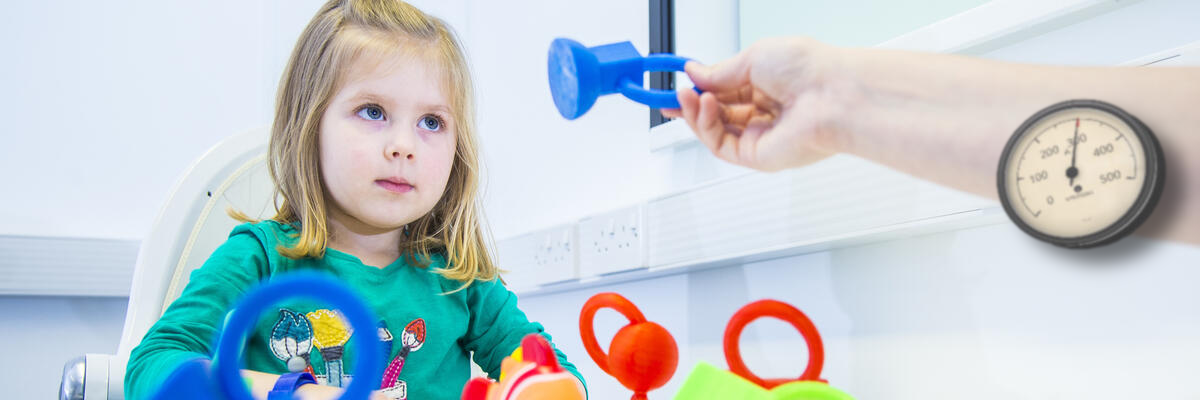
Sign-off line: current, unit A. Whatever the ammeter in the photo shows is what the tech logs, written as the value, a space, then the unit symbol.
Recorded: 300 A
